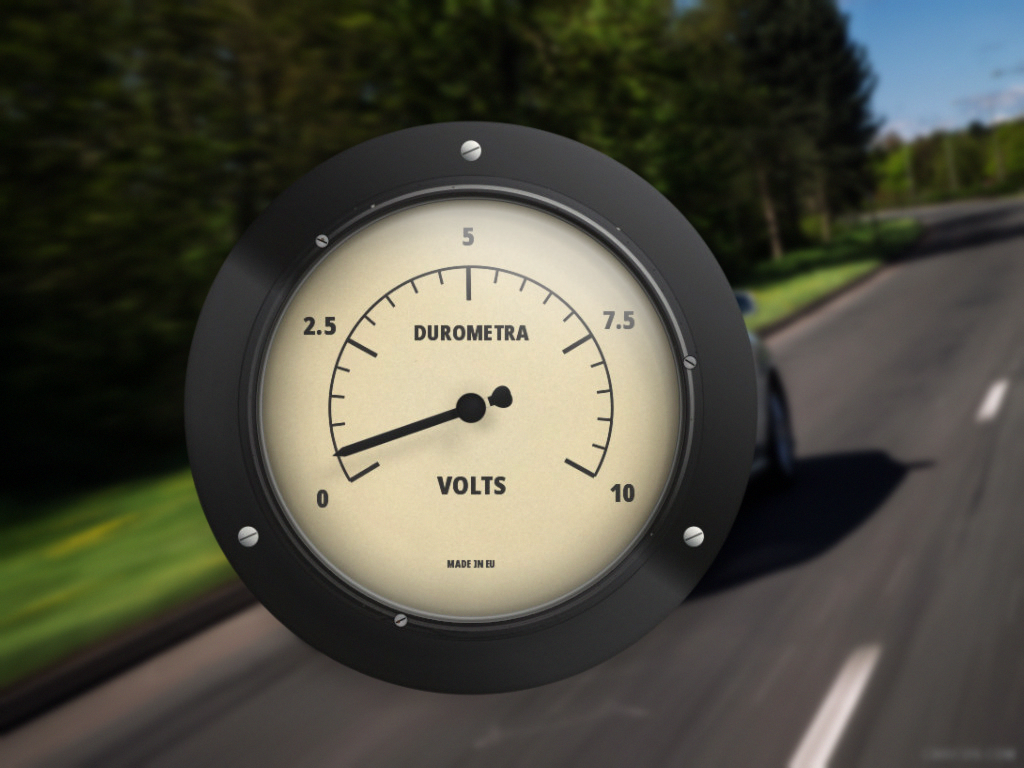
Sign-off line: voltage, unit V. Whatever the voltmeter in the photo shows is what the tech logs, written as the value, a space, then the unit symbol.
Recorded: 0.5 V
